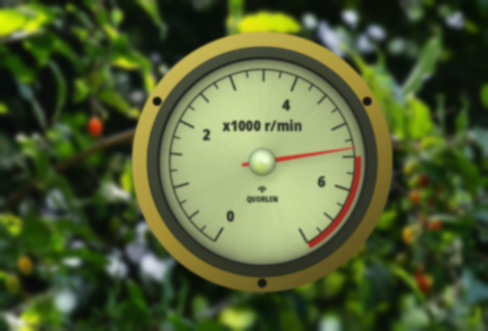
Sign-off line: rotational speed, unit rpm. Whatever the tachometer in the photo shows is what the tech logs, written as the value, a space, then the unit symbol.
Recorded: 5375 rpm
